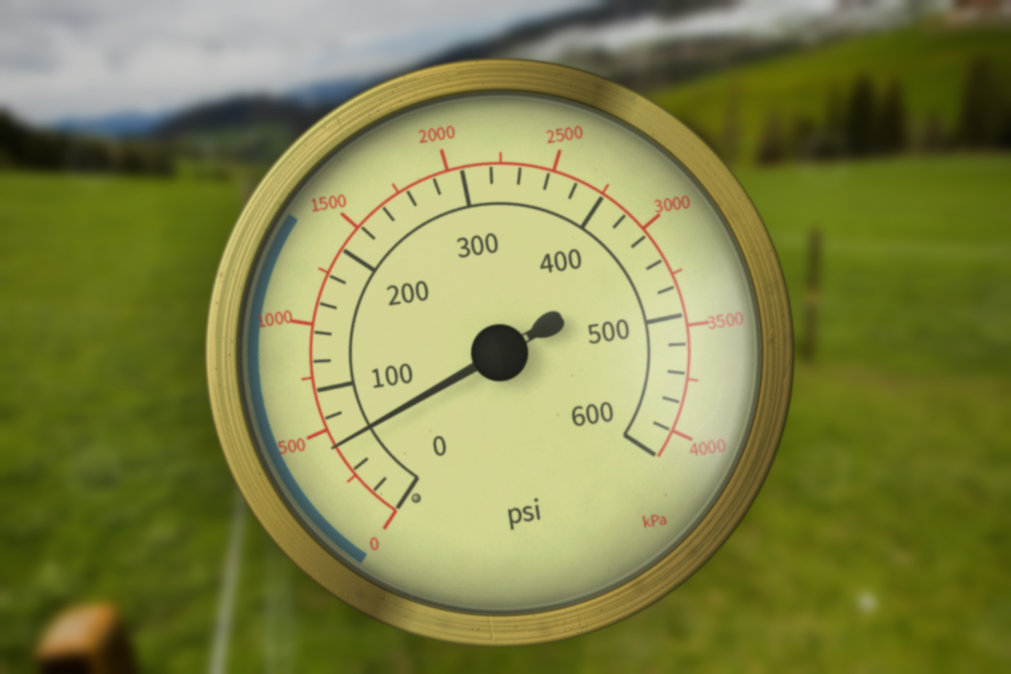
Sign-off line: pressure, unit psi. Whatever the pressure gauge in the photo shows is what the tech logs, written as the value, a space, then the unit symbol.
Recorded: 60 psi
